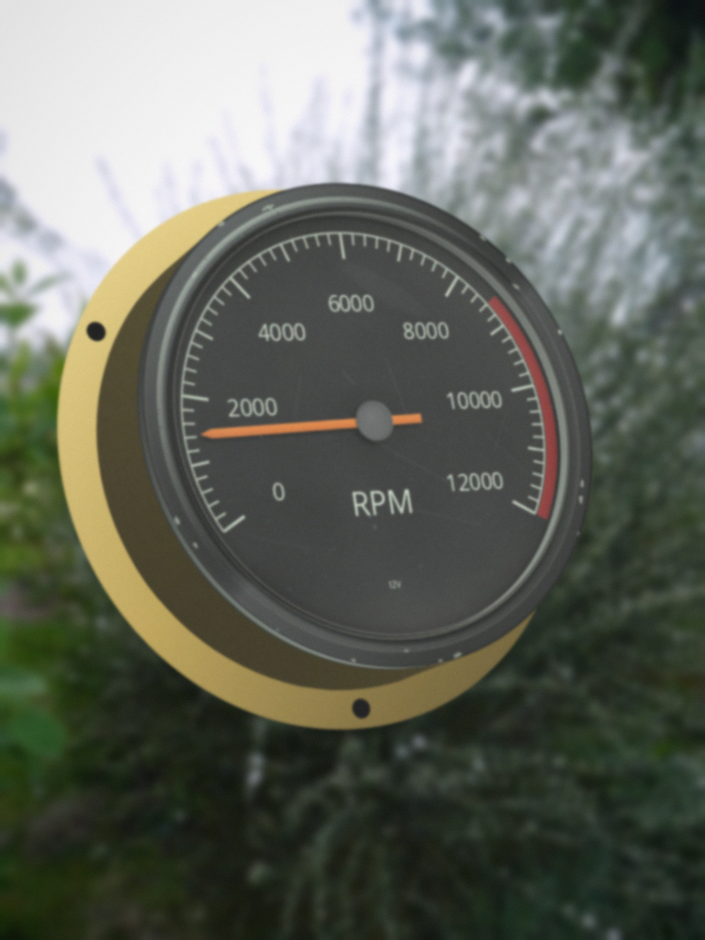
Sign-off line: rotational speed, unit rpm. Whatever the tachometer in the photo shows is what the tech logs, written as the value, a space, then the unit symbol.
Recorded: 1400 rpm
